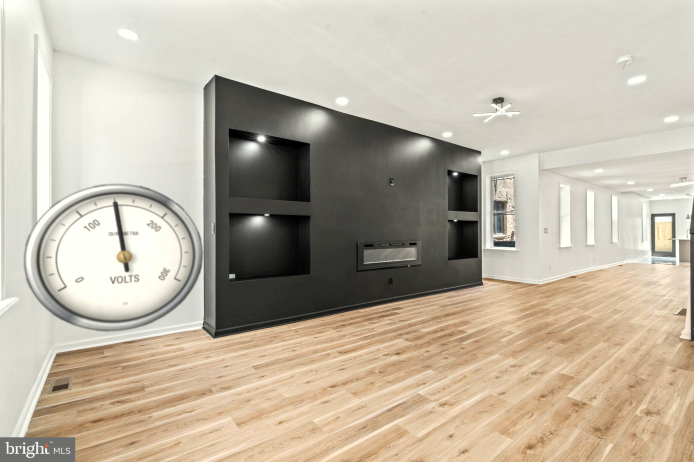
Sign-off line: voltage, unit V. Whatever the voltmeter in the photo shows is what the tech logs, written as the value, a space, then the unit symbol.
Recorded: 140 V
